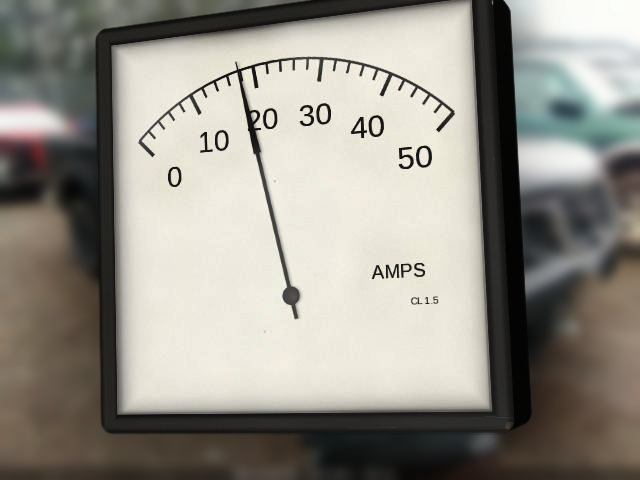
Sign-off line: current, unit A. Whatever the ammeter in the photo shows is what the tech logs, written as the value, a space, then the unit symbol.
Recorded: 18 A
